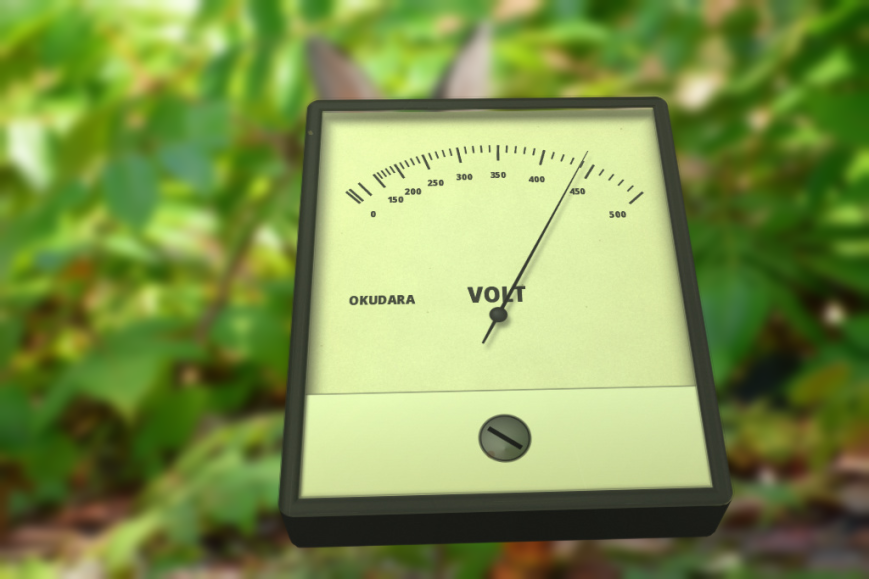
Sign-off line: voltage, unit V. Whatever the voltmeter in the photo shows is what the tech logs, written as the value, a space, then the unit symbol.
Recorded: 440 V
